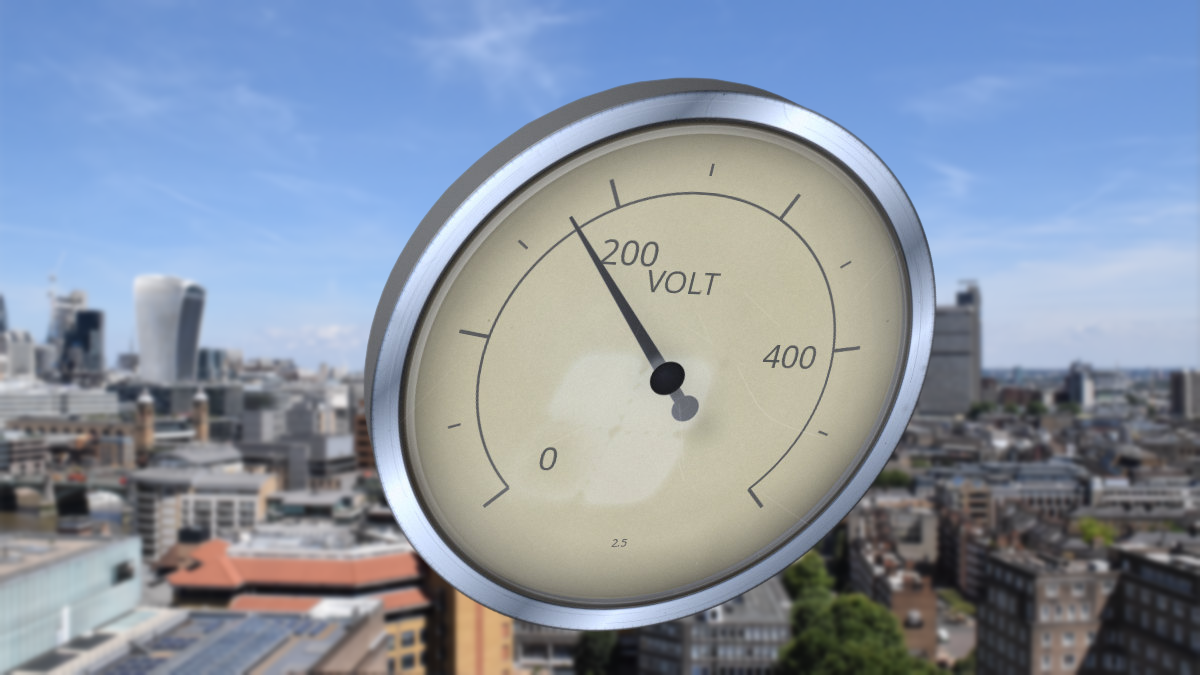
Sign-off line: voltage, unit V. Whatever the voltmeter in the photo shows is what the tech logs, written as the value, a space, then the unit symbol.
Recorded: 175 V
